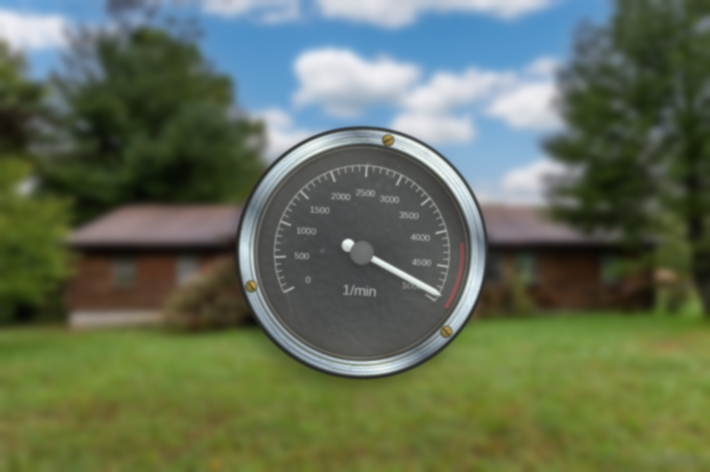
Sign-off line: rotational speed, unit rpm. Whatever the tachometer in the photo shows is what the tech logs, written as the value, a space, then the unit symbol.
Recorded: 4900 rpm
